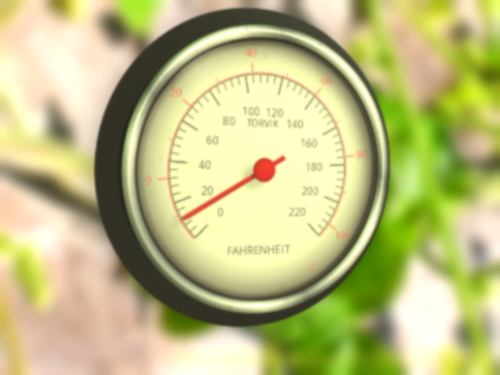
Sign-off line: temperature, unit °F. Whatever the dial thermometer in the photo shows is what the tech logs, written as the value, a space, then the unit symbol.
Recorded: 12 °F
